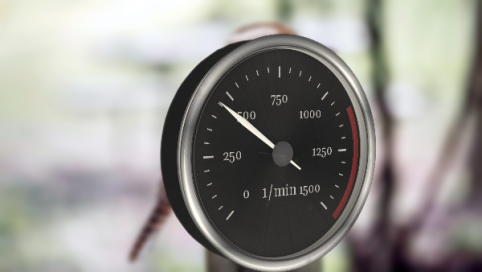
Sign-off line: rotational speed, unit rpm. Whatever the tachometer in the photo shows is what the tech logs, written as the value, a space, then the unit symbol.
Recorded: 450 rpm
